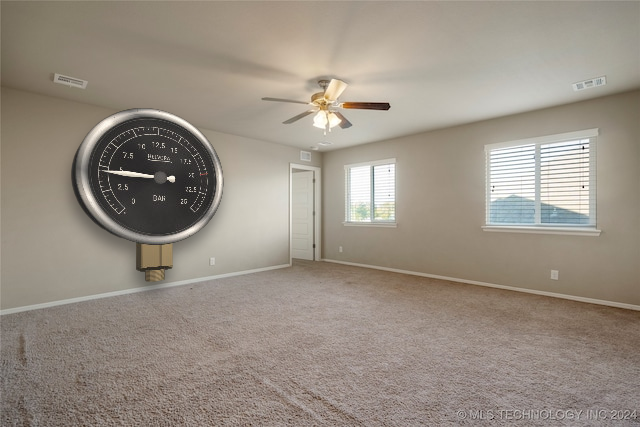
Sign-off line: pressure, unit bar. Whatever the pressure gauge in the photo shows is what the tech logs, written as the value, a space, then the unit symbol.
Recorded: 4.5 bar
